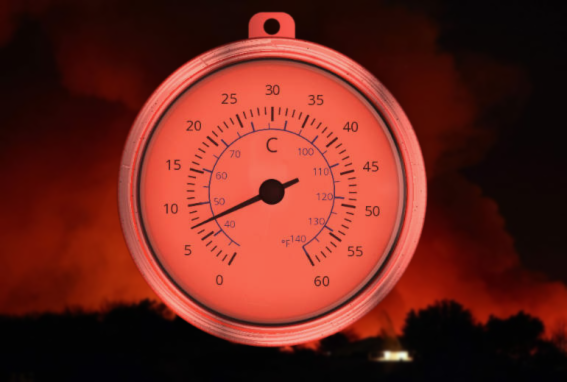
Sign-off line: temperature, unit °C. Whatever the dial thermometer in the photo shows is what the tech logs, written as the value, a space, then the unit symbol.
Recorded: 7 °C
